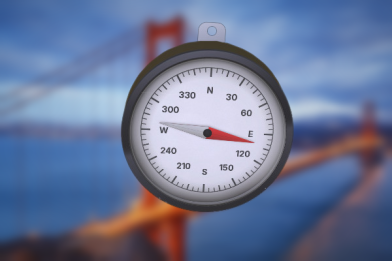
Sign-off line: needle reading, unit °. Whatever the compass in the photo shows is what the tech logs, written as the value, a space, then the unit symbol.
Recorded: 100 °
